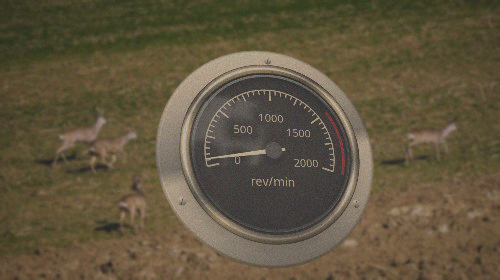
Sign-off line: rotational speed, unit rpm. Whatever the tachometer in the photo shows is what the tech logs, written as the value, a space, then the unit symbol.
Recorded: 50 rpm
